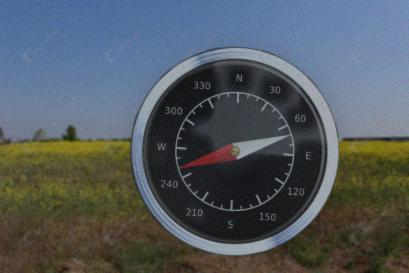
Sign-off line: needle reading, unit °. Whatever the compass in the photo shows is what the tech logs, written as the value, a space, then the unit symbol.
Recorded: 250 °
